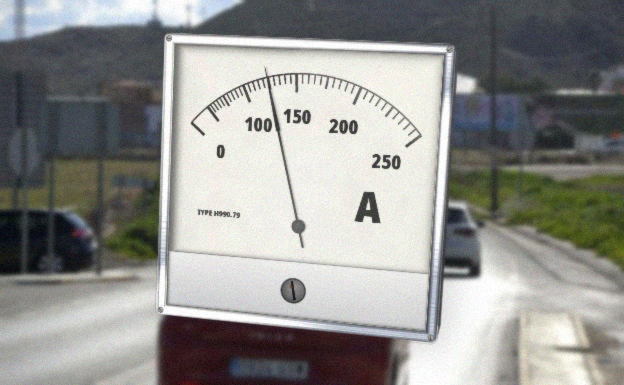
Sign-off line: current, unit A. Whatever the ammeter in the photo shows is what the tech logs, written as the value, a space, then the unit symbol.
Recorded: 125 A
